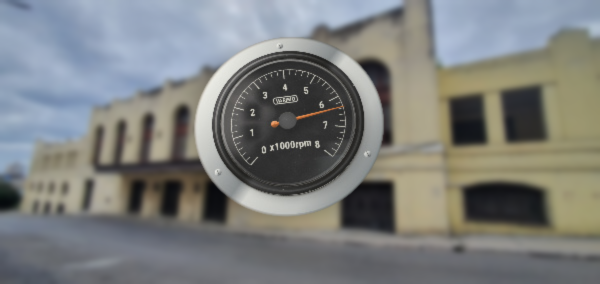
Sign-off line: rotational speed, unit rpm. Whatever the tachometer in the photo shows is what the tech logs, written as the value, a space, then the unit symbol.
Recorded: 6400 rpm
